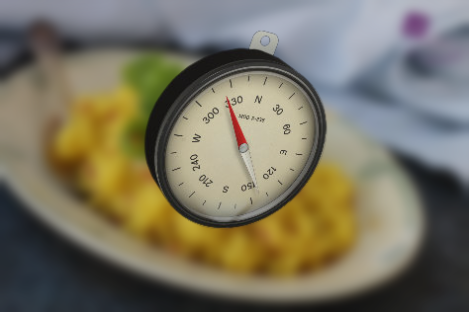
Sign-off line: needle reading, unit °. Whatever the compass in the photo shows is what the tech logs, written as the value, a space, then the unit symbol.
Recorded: 322.5 °
